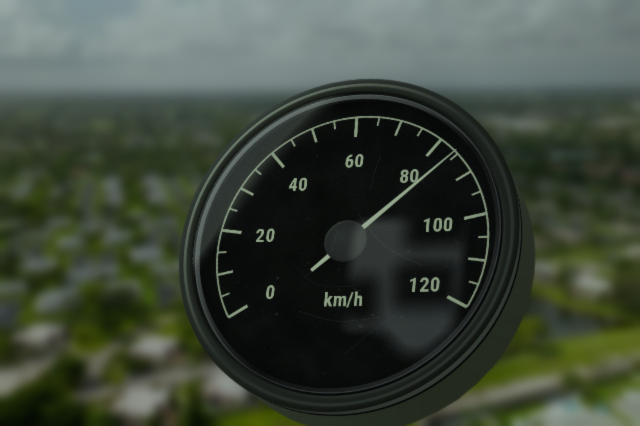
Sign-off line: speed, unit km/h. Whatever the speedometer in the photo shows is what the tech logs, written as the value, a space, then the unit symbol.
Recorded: 85 km/h
